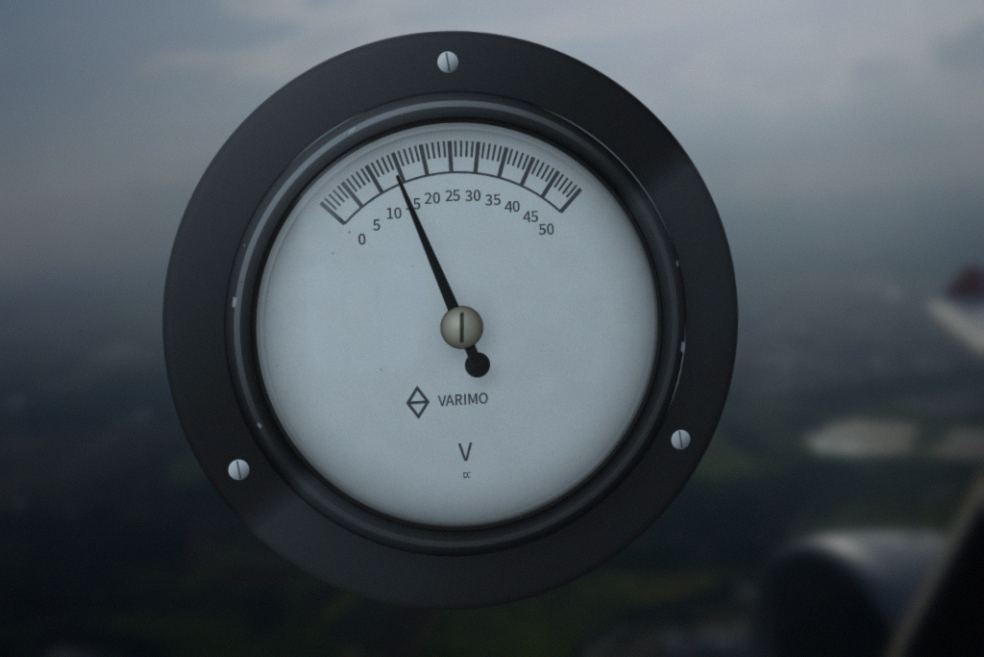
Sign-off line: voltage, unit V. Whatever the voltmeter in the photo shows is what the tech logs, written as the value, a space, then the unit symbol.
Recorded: 14 V
